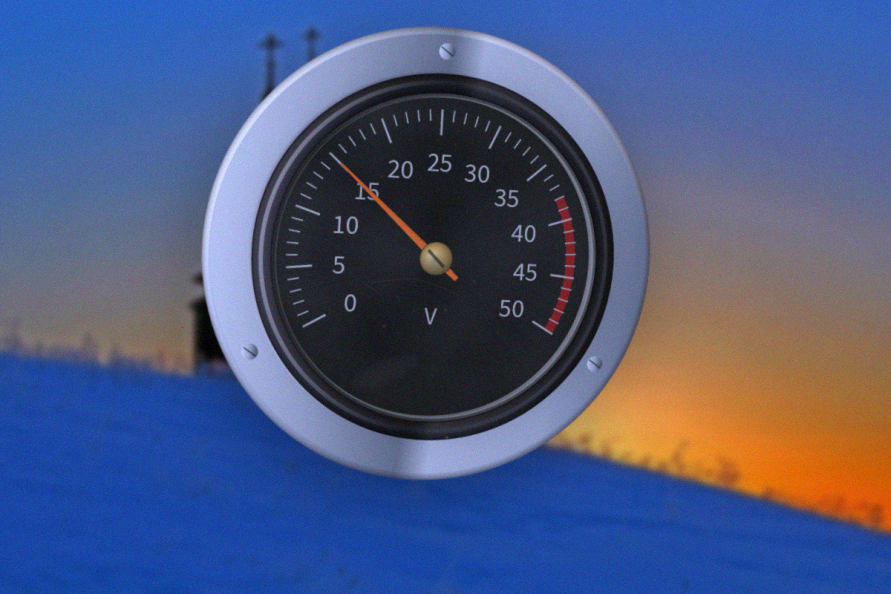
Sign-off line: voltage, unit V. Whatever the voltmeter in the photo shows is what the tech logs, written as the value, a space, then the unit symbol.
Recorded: 15 V
